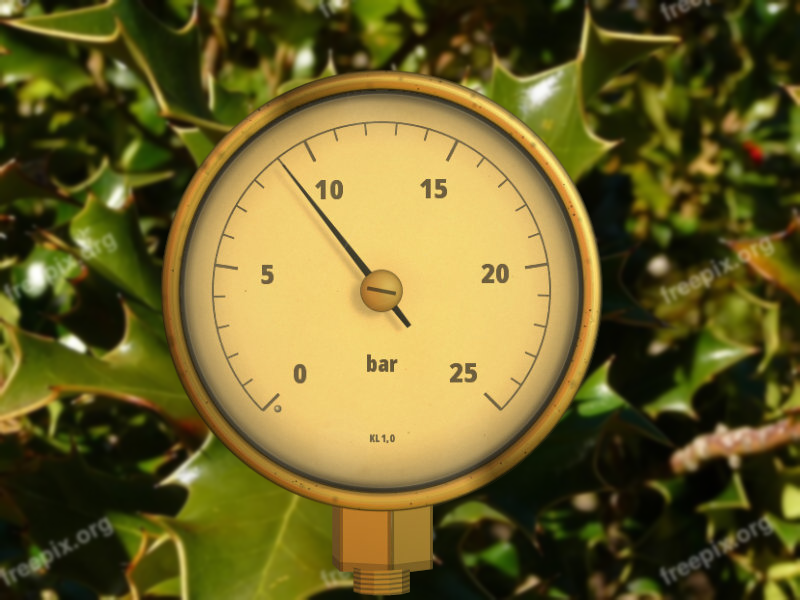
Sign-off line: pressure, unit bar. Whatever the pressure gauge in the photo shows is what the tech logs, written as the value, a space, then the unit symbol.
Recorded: 9 bar
